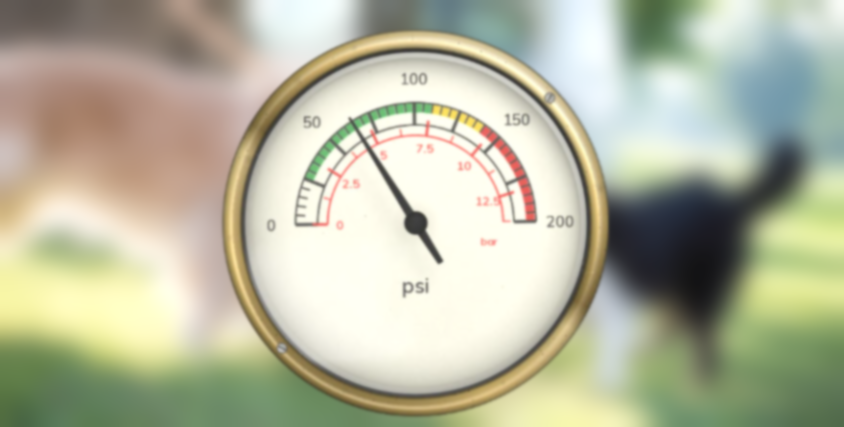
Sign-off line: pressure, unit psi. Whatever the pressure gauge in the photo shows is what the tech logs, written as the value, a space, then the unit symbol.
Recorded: 65 psi
